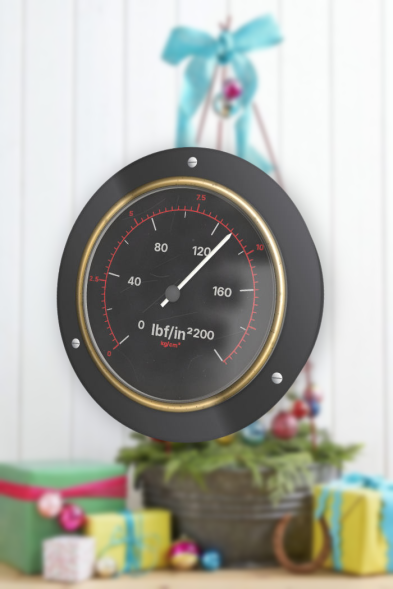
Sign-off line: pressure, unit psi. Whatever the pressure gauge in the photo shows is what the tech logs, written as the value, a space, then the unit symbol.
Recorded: 130 psi
